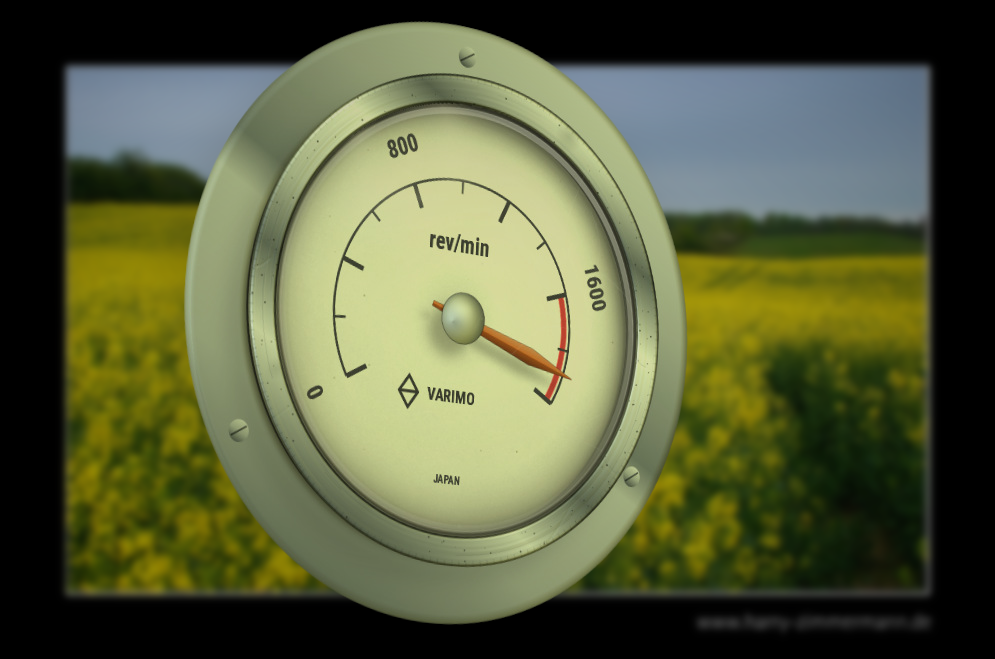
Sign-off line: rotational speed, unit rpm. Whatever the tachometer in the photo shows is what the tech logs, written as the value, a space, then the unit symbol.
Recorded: 1900 rpm
